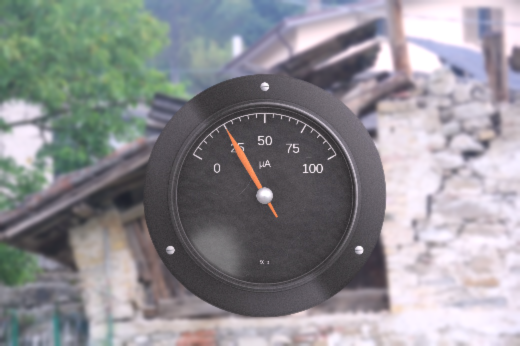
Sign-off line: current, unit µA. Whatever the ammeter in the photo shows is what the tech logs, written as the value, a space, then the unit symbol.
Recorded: 25 µA
